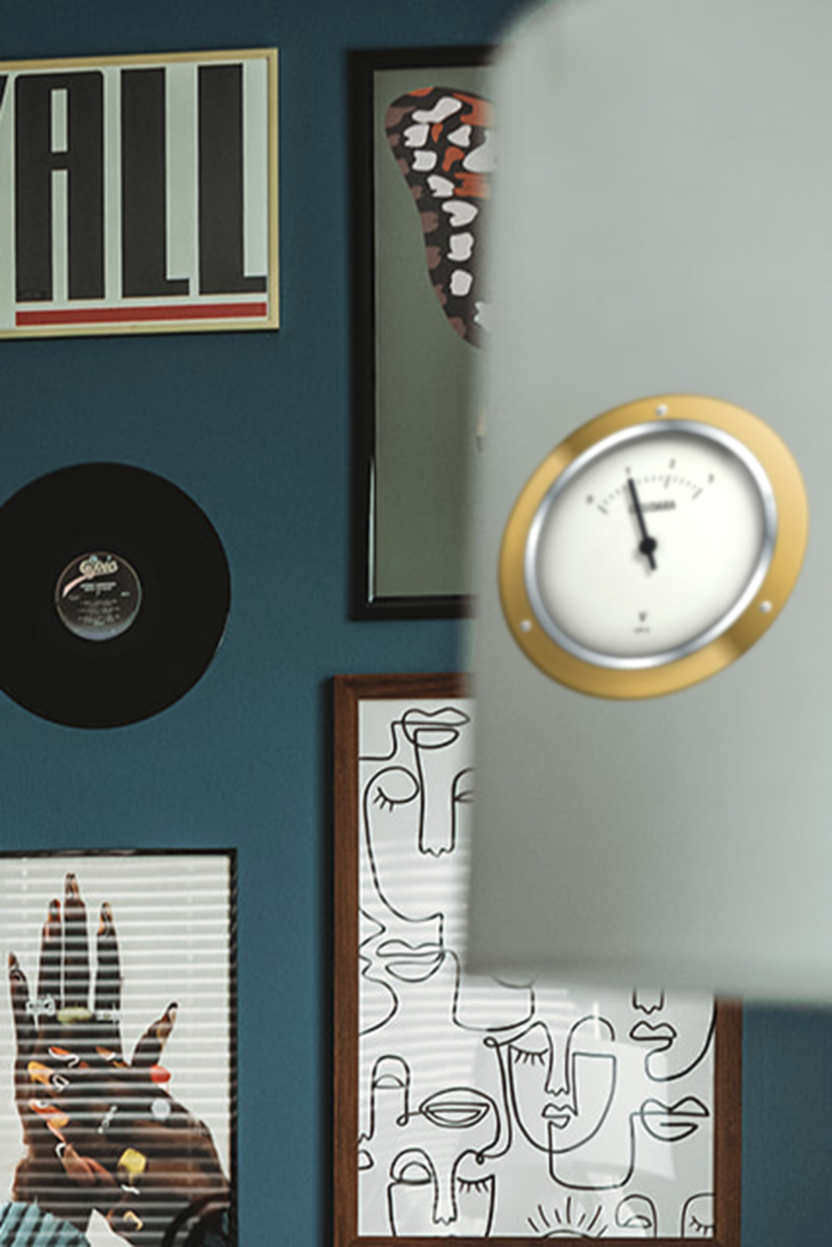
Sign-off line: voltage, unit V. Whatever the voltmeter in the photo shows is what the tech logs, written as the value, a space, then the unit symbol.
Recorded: 1 V
